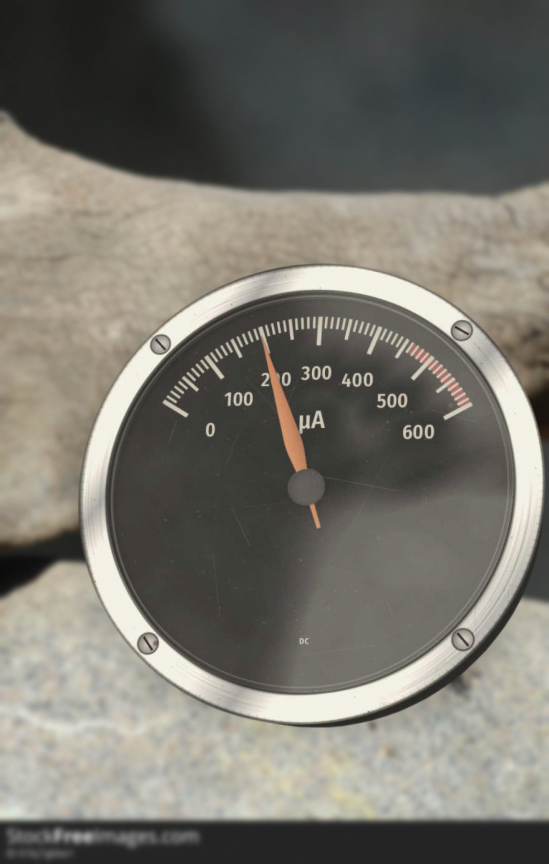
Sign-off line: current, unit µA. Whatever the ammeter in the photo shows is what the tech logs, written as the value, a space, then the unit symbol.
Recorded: 200 µA
